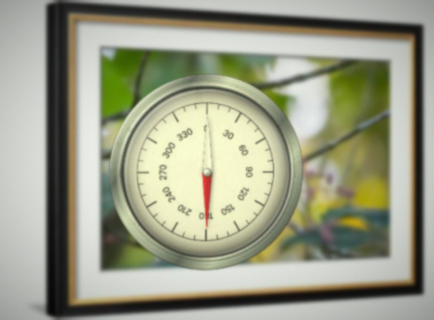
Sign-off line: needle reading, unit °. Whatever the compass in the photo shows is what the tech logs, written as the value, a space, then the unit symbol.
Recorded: 180 °
